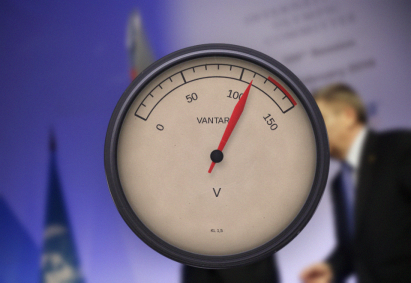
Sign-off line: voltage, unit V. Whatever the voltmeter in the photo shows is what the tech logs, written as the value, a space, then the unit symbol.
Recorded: 110 V
